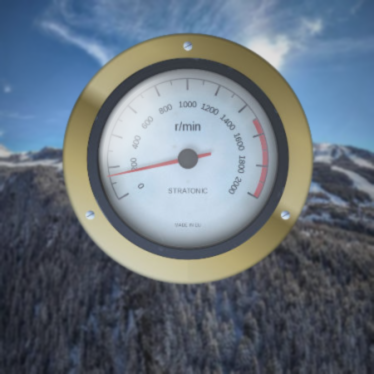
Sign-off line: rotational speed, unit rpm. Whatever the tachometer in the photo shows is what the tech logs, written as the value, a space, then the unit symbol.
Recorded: 150 rpm
